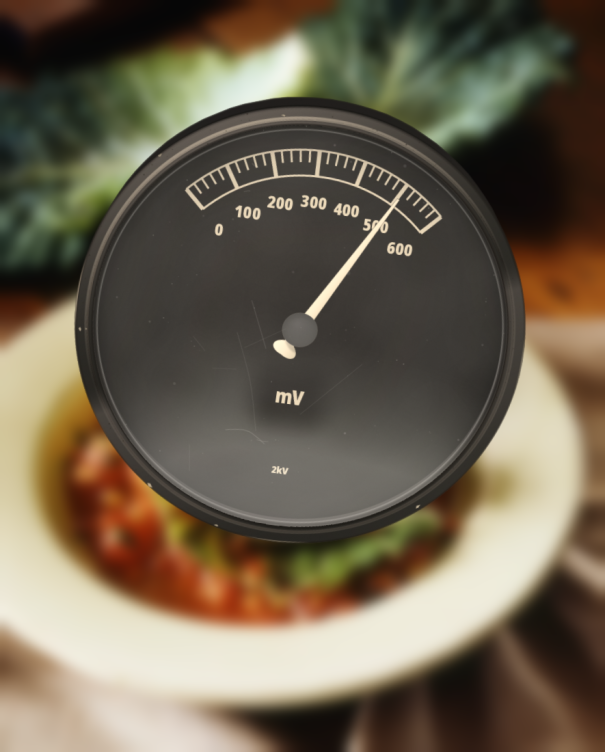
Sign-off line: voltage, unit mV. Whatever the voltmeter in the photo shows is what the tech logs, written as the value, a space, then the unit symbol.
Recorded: 500 mV
